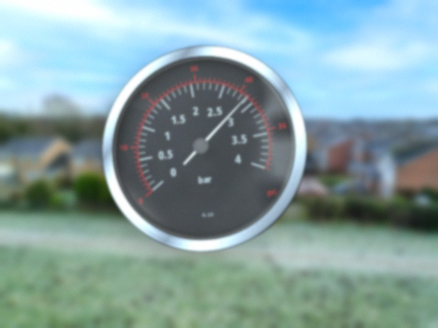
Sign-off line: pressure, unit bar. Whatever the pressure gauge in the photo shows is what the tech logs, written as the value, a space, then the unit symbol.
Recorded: 2.9 bar
